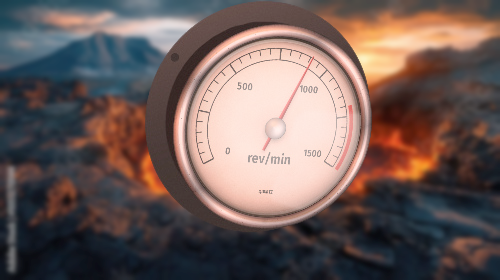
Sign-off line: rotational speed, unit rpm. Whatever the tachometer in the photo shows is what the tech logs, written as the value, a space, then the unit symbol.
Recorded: 900 rpm
